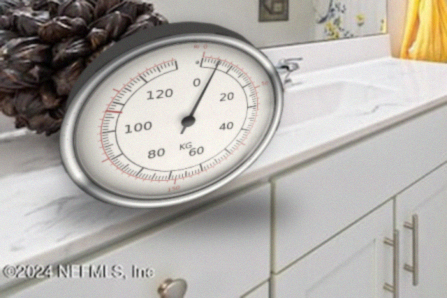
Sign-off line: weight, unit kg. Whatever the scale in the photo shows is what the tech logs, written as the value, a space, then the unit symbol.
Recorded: 5 kg
